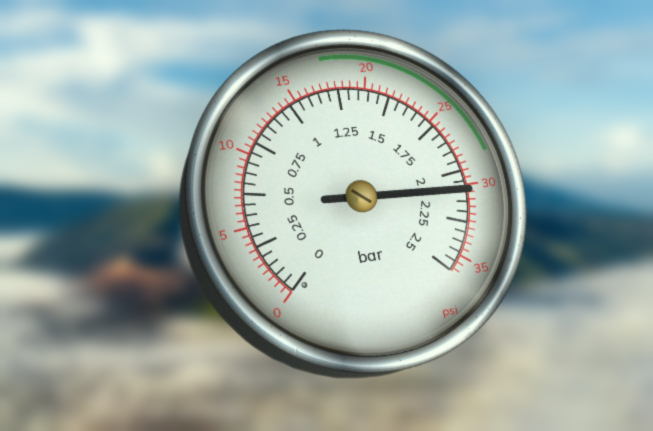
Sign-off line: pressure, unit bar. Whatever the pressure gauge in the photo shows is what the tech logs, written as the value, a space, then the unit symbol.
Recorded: 2.1 bar
